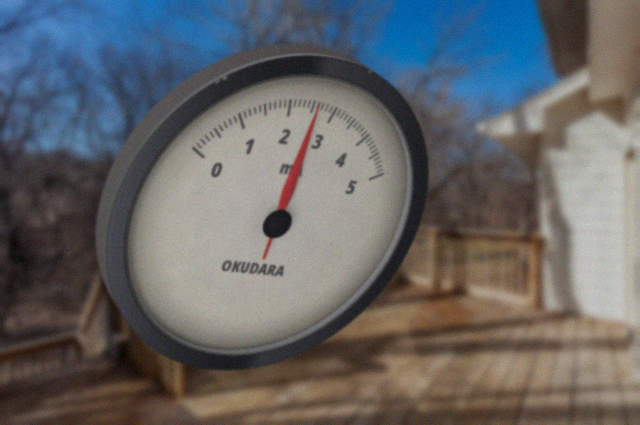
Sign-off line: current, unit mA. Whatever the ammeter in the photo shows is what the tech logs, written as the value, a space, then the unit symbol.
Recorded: 2.5 mA
